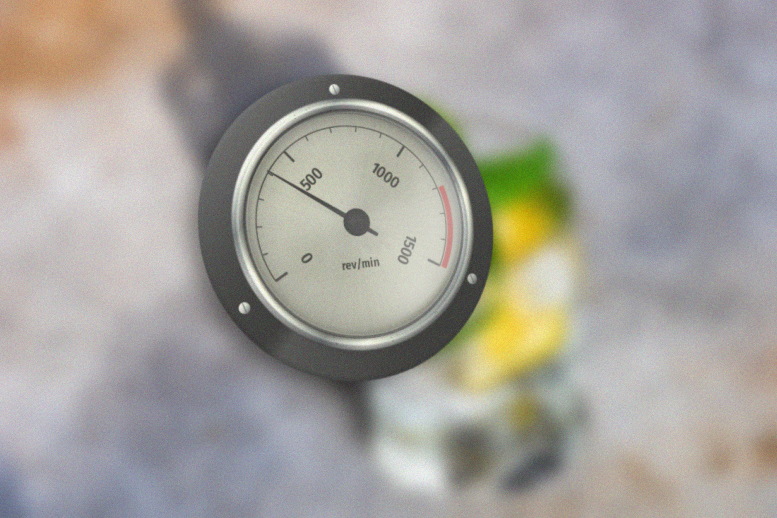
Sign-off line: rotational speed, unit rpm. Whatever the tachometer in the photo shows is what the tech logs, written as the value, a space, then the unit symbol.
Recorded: 400 rpm
